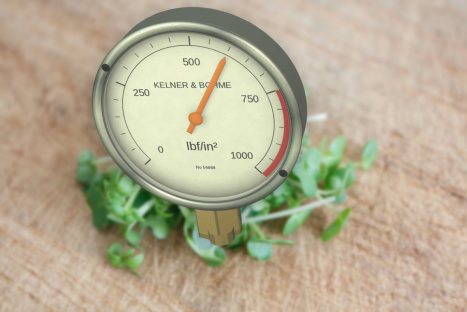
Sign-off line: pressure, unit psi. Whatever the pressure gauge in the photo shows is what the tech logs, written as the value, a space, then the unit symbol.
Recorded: 600 psi
